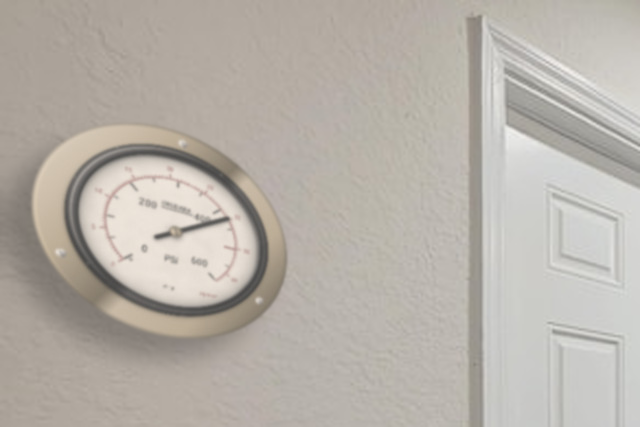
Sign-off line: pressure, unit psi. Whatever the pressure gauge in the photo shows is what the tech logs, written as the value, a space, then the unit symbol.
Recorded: 425 psi
